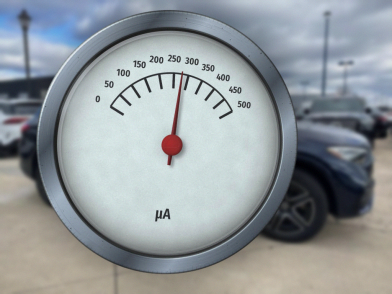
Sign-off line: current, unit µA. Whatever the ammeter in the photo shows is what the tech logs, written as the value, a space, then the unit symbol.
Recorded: 275 µA
